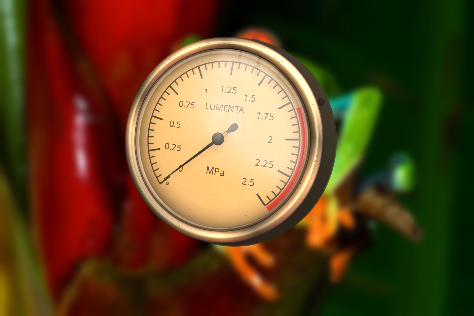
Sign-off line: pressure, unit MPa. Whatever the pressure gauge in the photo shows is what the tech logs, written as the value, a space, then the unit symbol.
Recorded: 0 MPa
